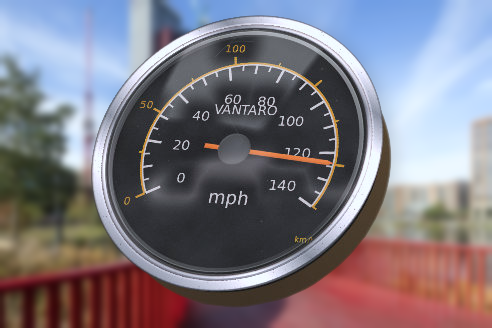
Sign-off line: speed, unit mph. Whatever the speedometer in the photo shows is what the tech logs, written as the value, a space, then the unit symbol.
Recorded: 125 mph
